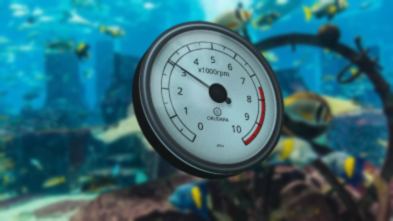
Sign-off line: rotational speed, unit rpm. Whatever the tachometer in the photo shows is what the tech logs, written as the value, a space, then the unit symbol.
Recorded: 3000 rpm
